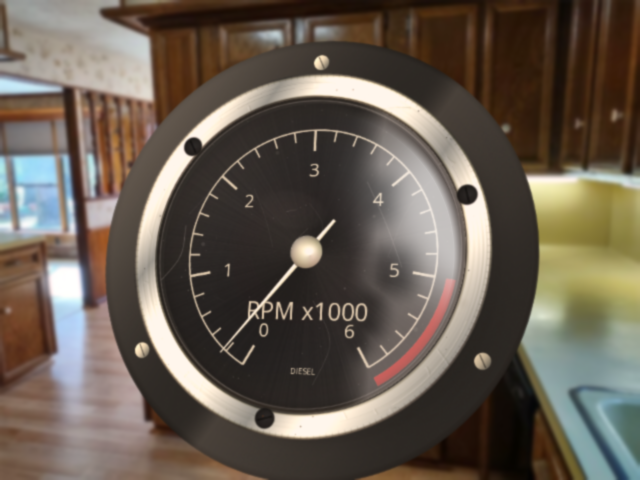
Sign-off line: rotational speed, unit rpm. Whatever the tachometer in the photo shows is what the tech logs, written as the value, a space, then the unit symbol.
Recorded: 200 rpm
